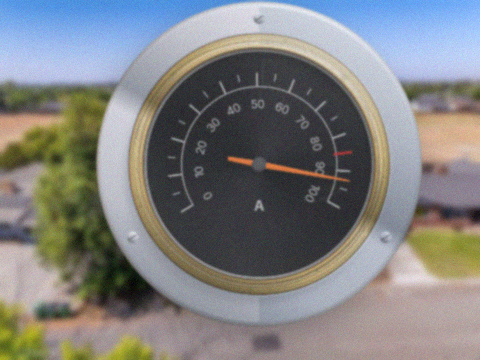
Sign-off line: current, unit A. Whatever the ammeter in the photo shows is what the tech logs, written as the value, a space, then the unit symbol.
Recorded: 92.5 A
